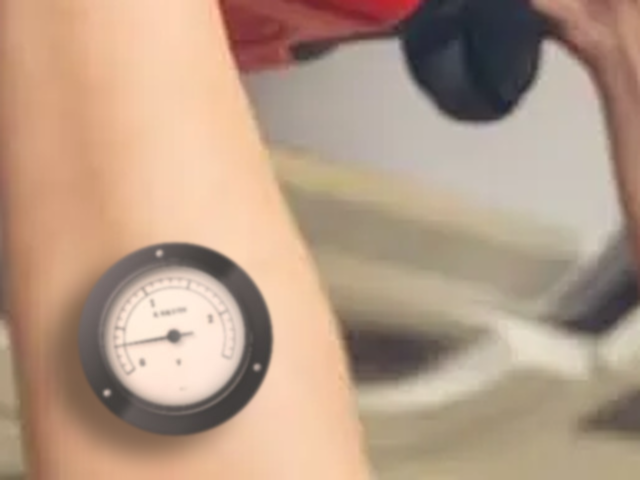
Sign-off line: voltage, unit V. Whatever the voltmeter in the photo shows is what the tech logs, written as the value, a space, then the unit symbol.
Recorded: 0.3 V
